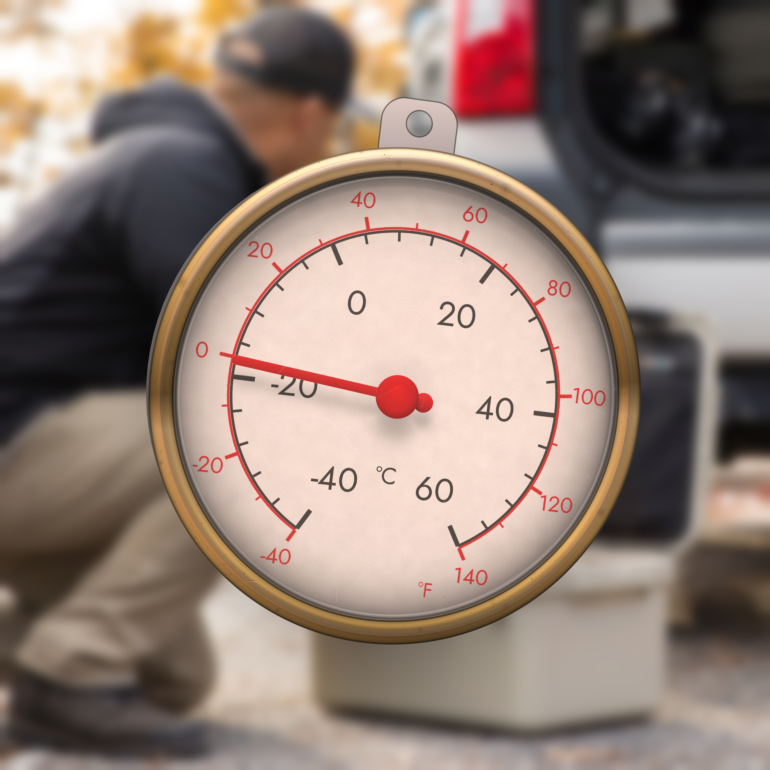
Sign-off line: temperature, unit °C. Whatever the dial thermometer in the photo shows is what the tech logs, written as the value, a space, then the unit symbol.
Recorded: -18 °C
